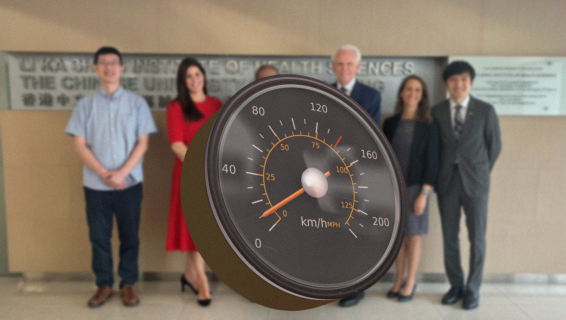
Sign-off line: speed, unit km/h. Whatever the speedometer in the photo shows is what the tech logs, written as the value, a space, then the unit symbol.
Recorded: 10 km/h
